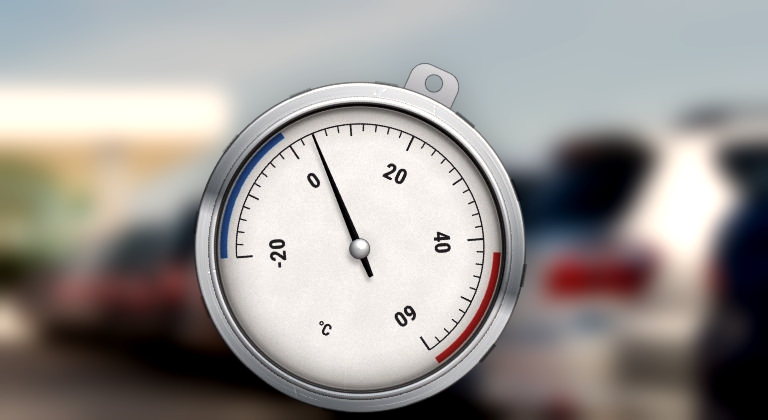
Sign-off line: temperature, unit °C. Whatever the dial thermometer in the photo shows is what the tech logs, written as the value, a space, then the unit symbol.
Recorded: 4 °C
